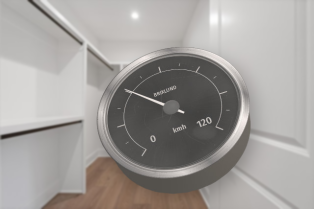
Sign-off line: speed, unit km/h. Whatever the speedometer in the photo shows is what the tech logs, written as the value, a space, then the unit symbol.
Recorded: 40 km/h
